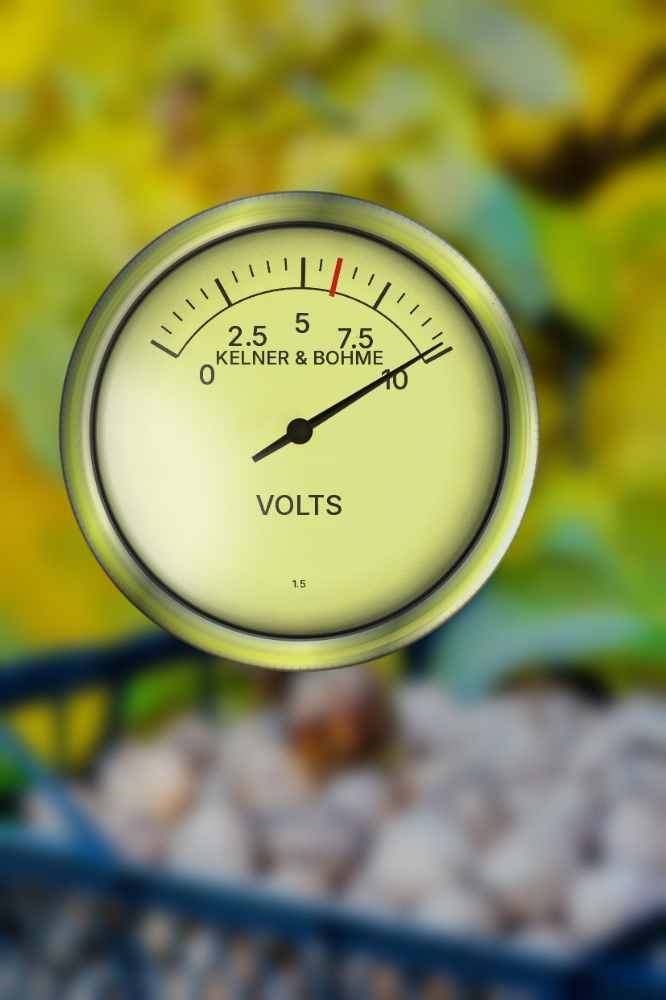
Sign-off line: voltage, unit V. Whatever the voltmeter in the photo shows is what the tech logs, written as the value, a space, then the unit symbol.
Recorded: 9.75 V
